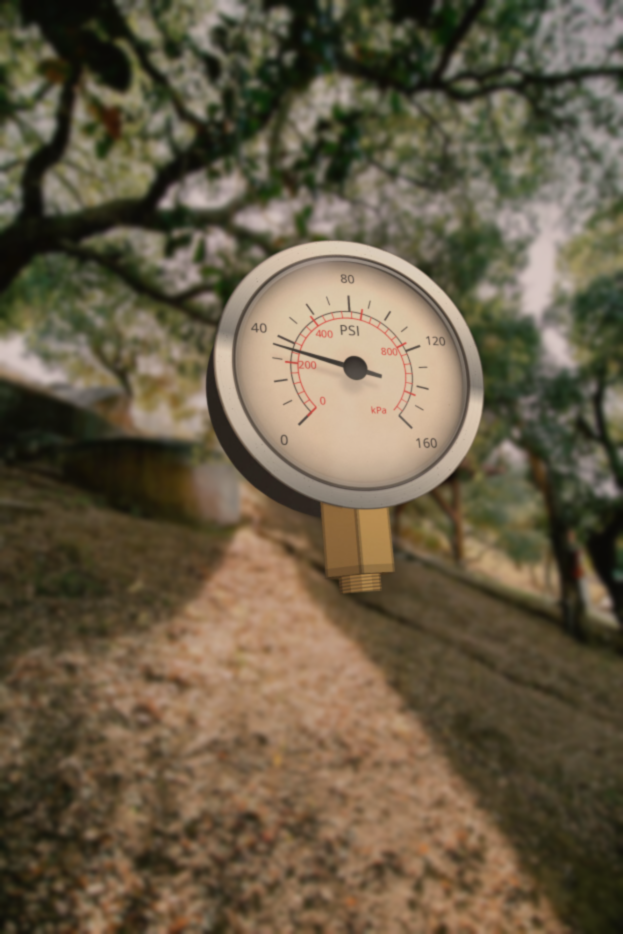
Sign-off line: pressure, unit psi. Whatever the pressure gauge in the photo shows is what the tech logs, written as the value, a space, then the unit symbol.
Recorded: 35 psi
